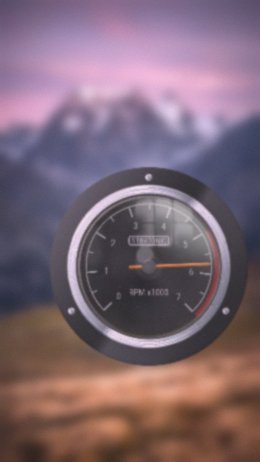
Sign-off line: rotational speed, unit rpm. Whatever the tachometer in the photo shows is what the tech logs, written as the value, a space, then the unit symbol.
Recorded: 5750 rpm
